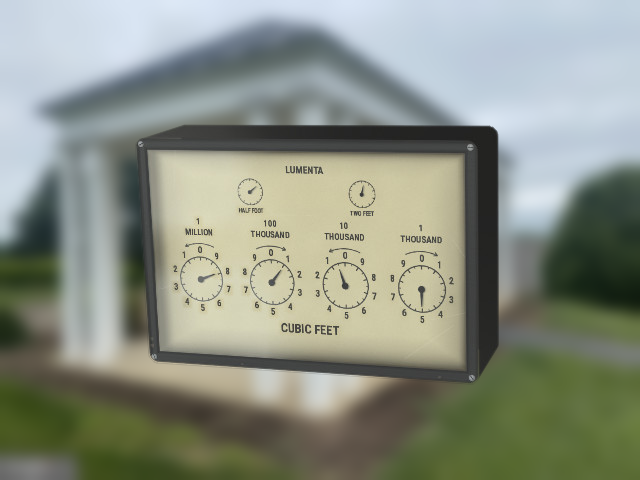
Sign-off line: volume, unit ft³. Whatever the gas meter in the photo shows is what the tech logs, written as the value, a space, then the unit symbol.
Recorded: 810500 ft³
